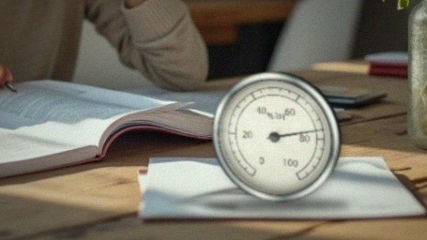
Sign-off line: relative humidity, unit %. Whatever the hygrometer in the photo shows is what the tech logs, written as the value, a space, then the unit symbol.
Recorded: 76 %
